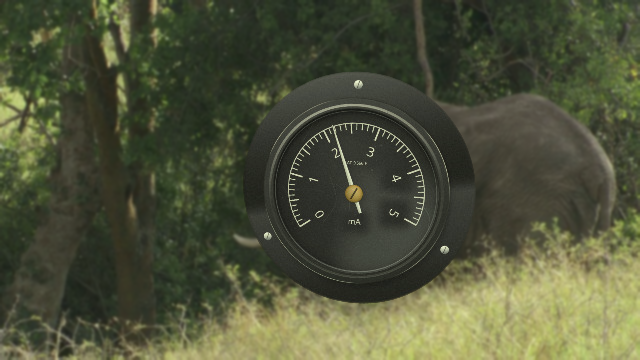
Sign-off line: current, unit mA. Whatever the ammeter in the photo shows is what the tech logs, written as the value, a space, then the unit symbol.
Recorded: 2.2 mA
